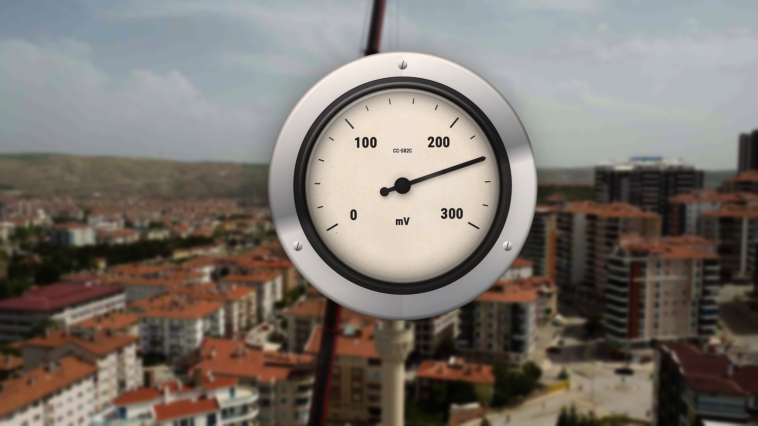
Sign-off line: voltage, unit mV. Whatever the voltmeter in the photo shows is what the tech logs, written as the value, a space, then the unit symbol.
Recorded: 240 mV
